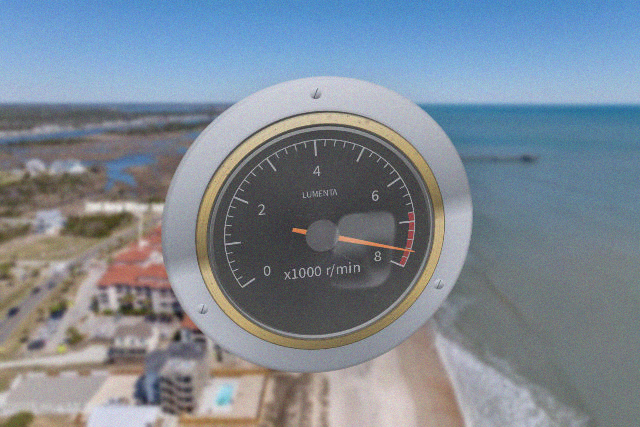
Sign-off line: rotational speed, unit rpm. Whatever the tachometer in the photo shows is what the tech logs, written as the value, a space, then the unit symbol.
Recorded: 7600 rpm
